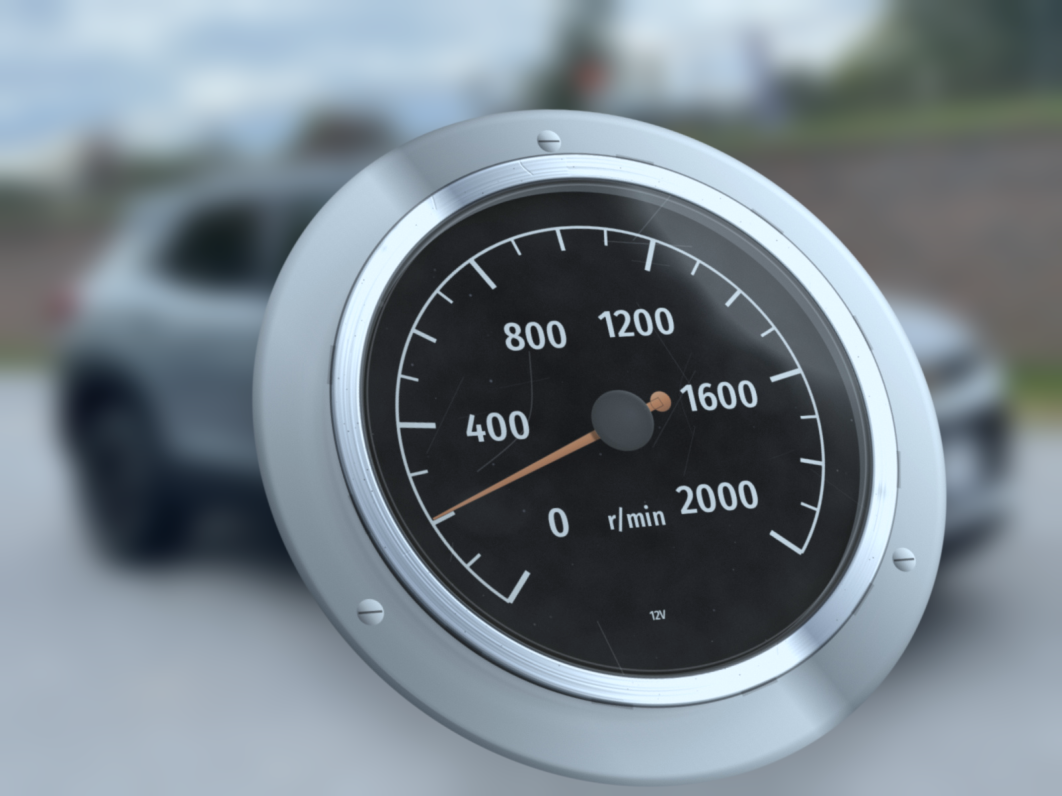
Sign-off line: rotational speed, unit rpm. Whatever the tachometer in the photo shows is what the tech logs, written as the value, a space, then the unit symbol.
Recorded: 200 rpm
